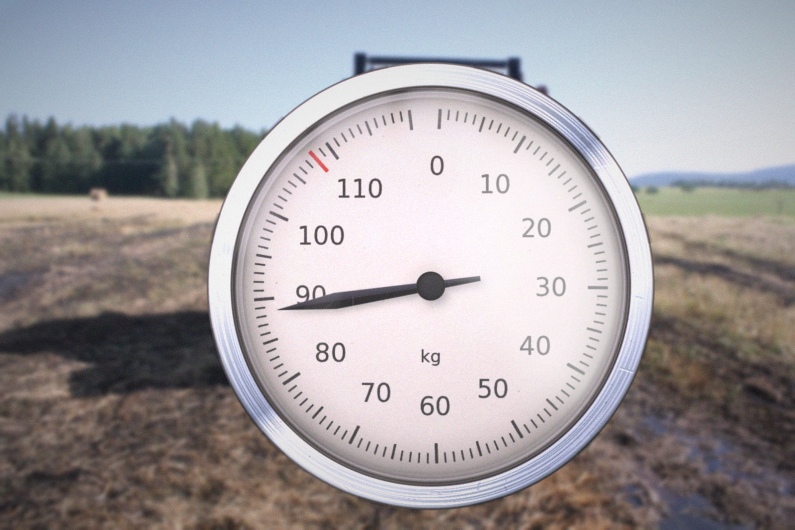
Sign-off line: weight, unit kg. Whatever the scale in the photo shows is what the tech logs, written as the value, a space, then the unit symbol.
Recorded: 88.5 kg
